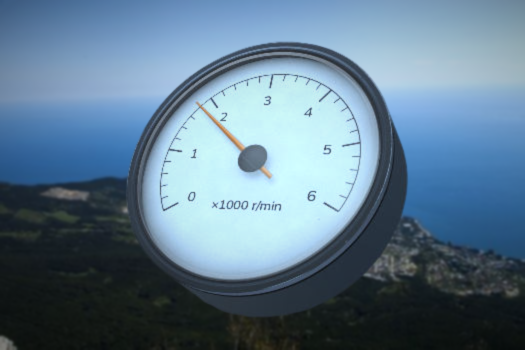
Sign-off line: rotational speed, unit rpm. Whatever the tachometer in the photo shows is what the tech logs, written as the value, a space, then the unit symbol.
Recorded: 1800 rpm
